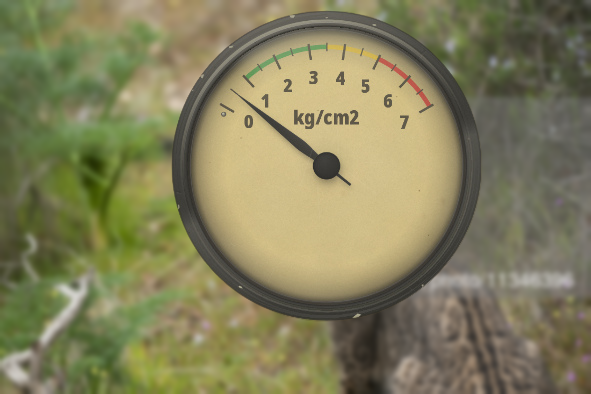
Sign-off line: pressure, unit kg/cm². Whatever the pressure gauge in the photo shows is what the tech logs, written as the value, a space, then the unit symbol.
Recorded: 0.5 kg/cm²
